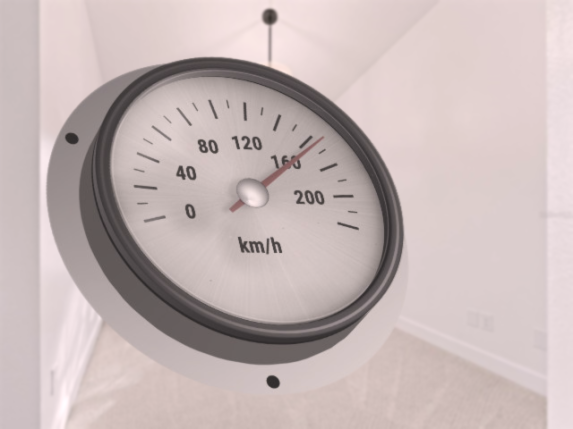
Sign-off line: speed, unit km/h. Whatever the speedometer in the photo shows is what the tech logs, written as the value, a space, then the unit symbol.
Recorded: 165 km/h
